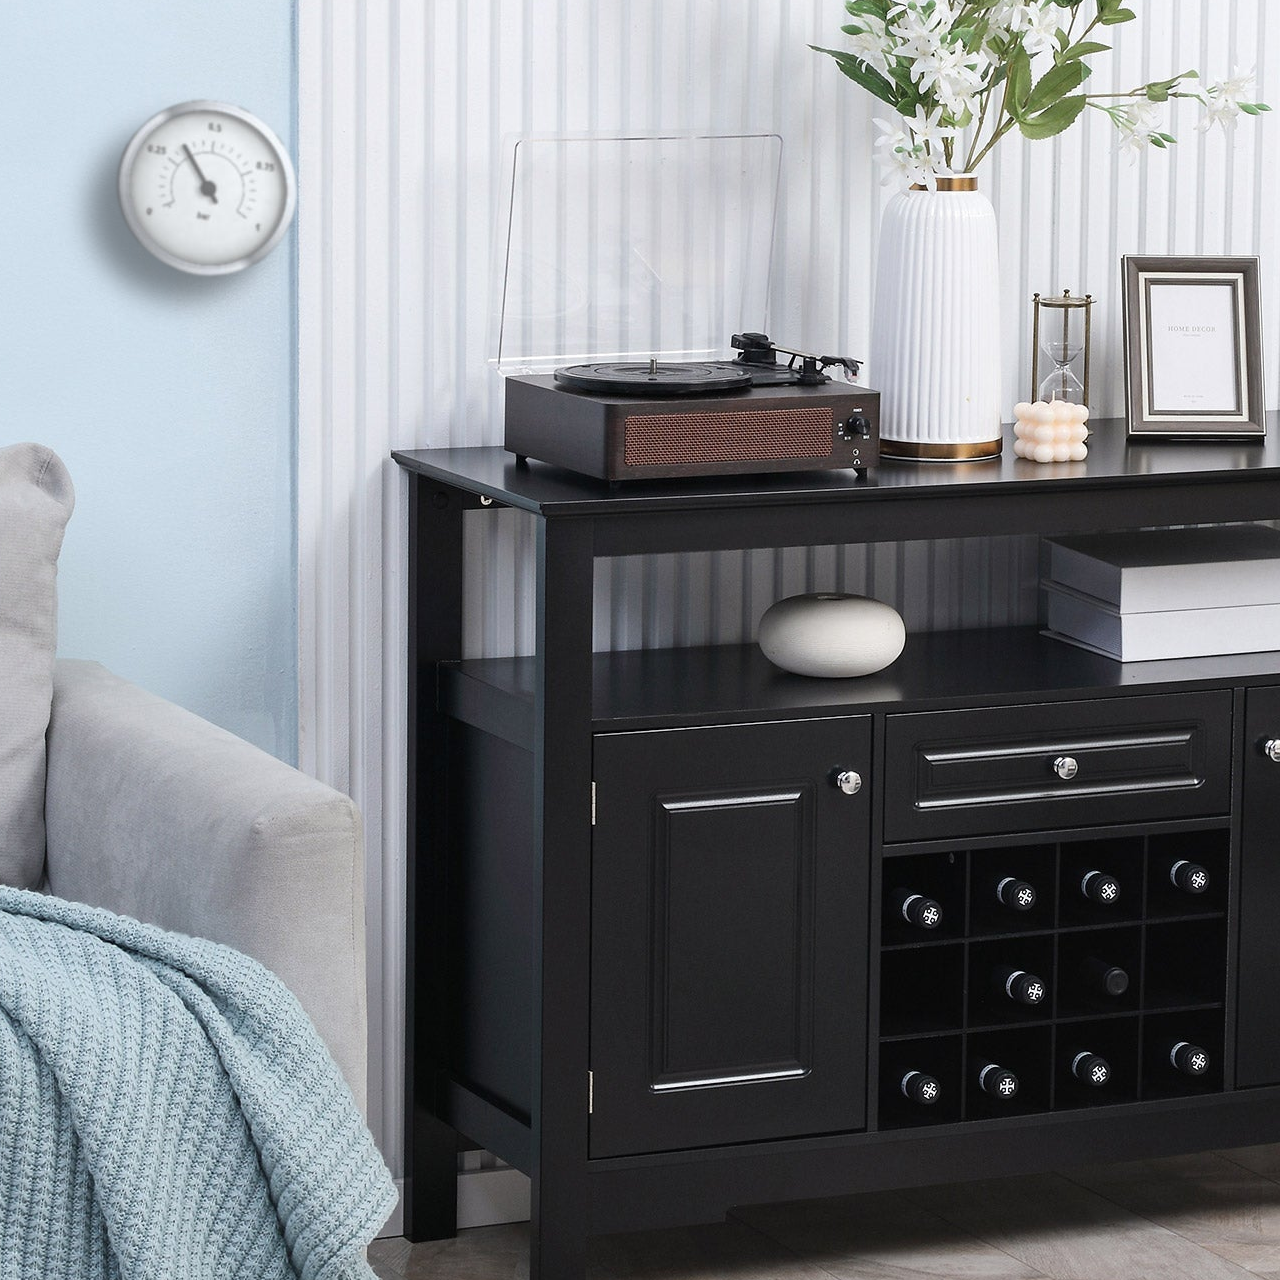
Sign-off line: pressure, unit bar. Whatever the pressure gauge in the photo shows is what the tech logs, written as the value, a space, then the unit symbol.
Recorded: 0.35 bar
